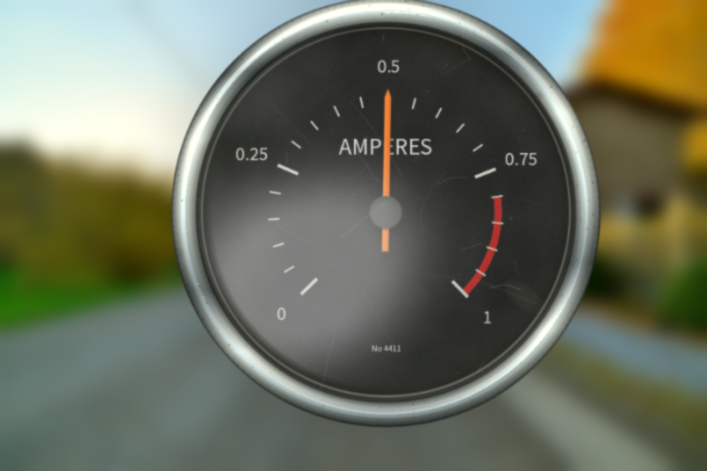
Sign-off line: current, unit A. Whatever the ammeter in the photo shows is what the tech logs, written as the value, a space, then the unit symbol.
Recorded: 0.5 A
